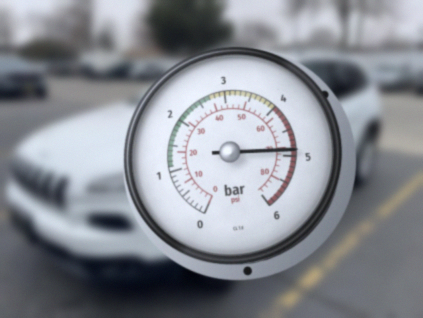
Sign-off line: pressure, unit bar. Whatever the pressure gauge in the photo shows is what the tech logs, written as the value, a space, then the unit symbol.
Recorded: 4.9 bar
